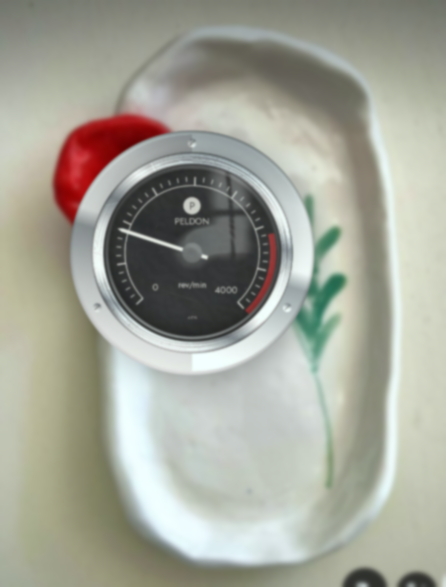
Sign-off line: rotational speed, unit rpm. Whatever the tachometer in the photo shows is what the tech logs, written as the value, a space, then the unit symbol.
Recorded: 900 rpm
